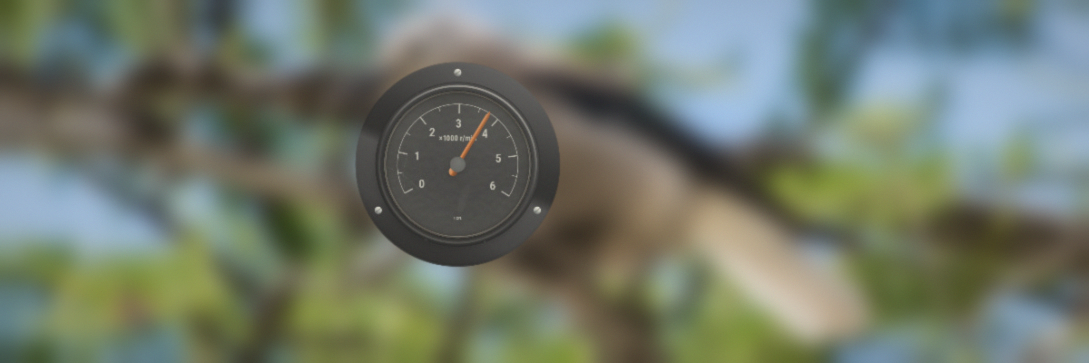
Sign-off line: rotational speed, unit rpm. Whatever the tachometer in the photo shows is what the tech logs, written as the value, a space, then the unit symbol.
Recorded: 3750 rpm
